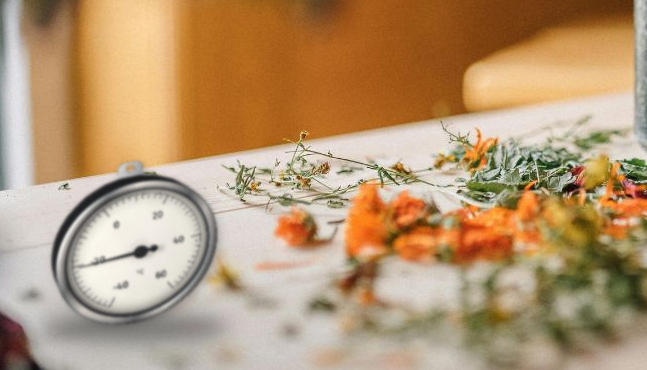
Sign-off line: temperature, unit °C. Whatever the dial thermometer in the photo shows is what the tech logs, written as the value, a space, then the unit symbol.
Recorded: -20 °C
